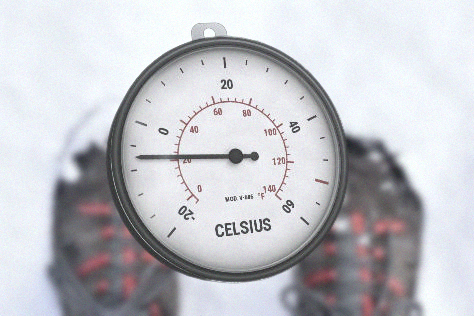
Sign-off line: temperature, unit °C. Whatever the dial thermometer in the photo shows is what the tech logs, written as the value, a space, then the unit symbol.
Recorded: -6 °C
